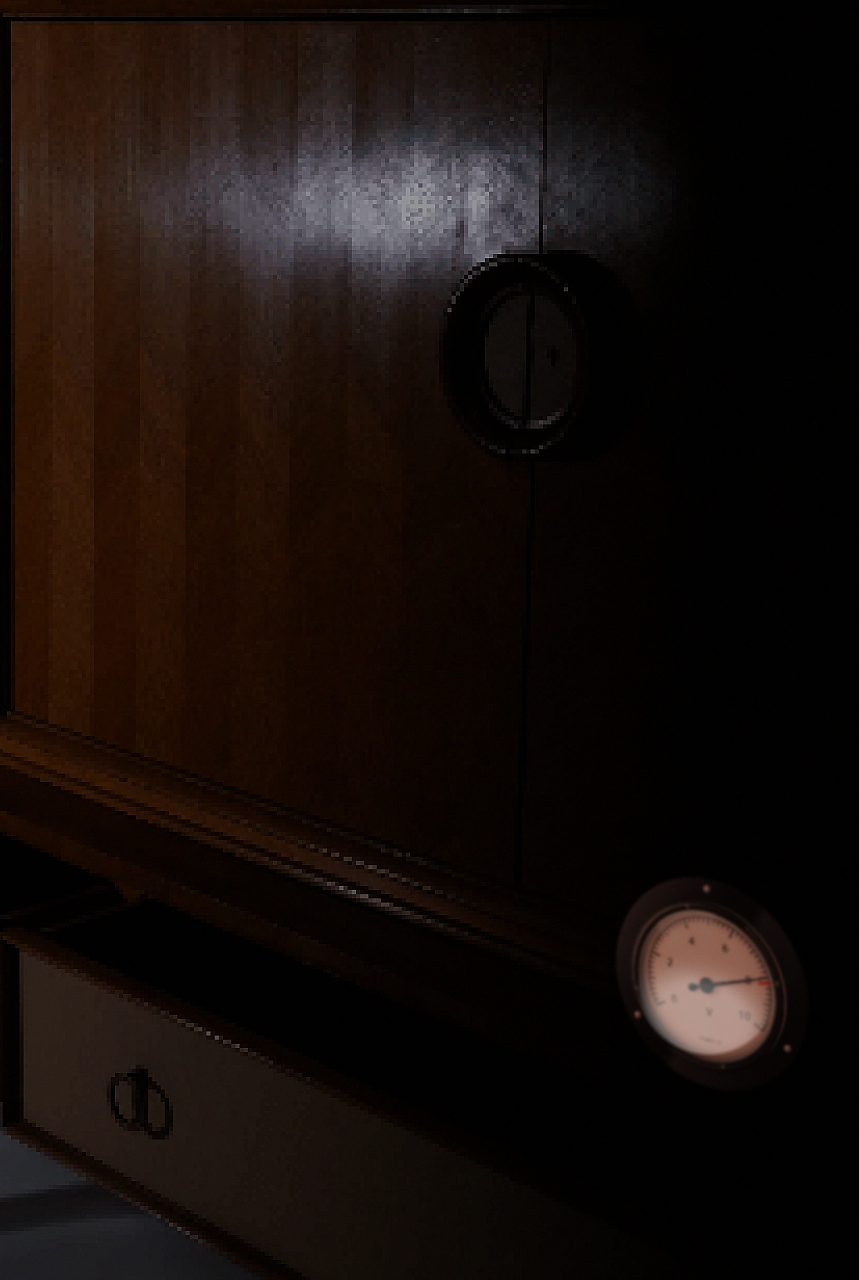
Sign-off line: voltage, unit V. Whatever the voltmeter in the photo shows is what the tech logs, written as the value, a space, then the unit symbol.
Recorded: 8 V
